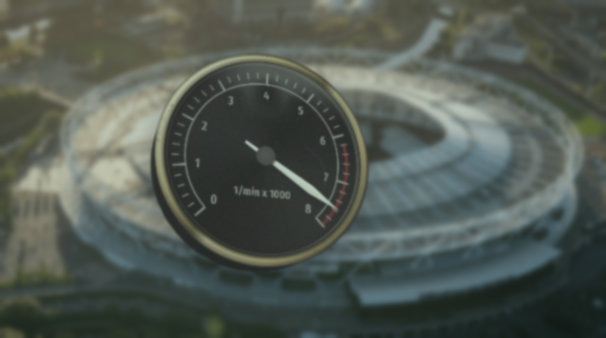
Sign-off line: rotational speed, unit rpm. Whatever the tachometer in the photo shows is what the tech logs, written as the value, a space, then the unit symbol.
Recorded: 7600 rpm
